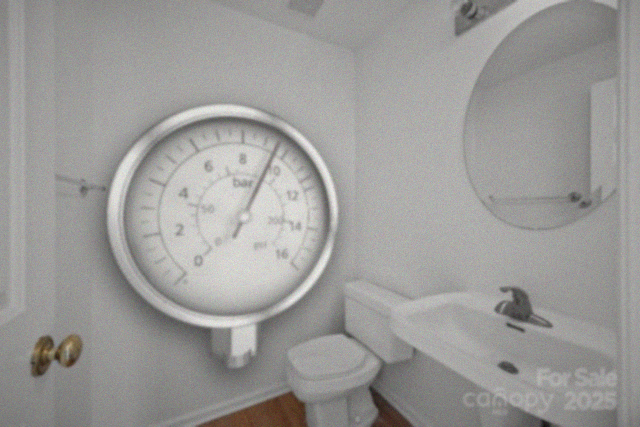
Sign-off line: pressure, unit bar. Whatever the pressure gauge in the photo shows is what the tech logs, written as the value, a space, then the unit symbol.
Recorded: 9.5 bar
